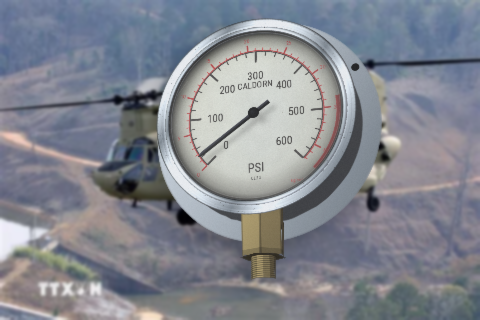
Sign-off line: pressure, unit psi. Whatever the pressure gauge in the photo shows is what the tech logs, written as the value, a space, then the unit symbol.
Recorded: 20 psi
